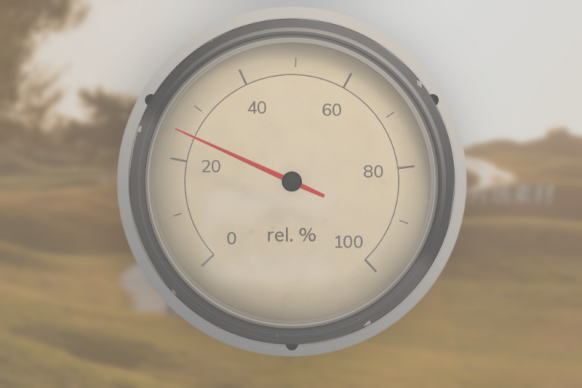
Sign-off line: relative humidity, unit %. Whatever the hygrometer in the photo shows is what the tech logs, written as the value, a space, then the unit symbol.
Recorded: 25 %
